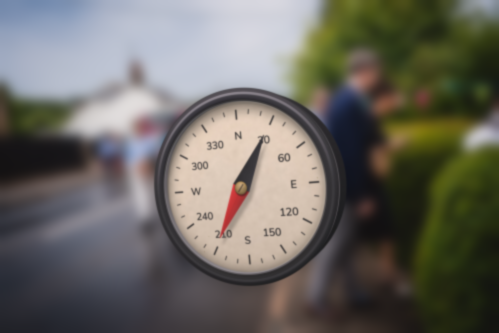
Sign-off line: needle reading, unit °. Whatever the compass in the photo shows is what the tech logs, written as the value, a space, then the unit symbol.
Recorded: 210 °
